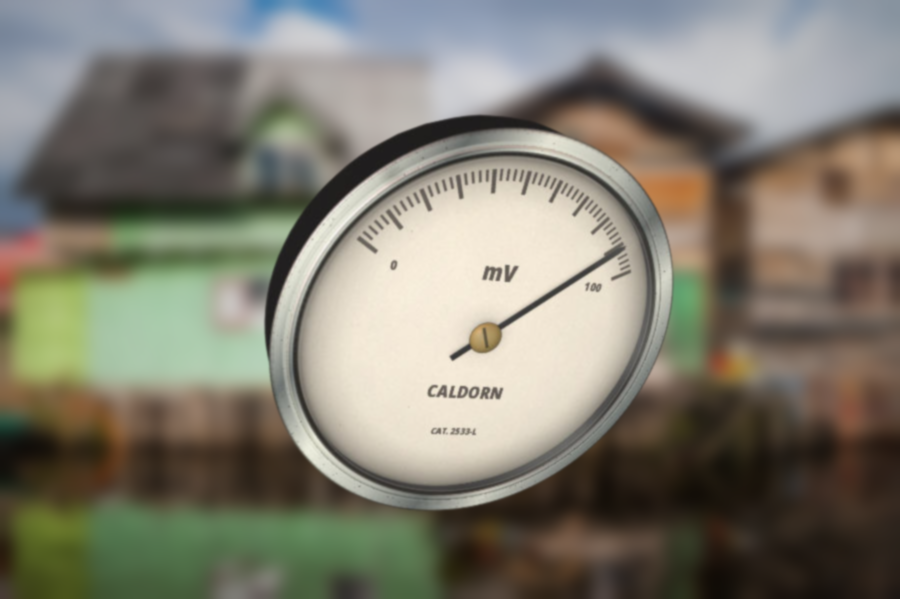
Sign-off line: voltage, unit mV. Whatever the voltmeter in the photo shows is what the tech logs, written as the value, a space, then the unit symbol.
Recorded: 90 mV
